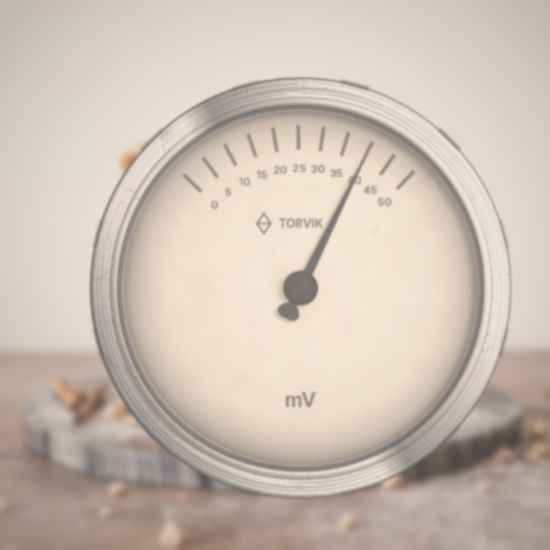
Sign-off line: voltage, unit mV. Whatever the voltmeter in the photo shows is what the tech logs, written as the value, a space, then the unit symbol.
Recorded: 40 mV
